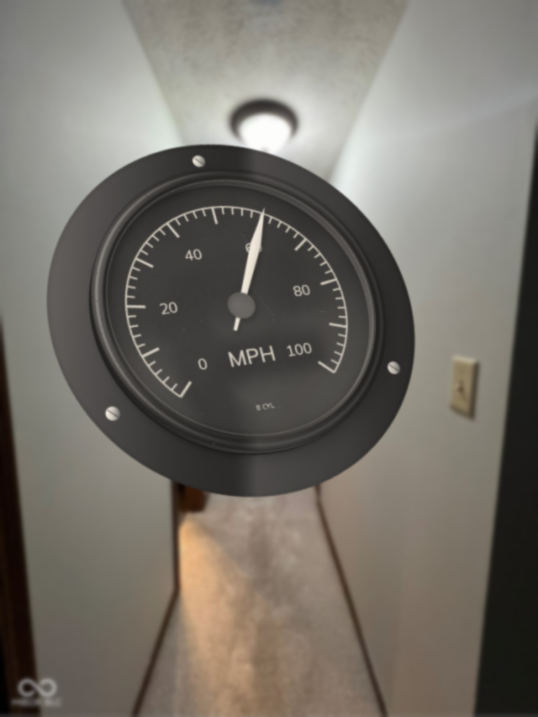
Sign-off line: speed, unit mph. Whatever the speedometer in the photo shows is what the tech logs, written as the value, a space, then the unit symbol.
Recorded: 60 mph
